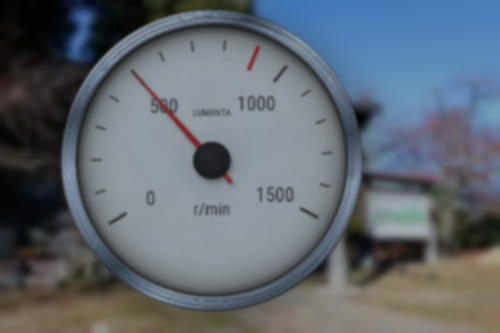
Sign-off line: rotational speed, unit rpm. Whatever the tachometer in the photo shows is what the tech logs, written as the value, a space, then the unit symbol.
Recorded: 500 rpm
